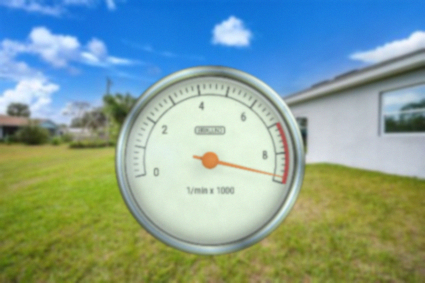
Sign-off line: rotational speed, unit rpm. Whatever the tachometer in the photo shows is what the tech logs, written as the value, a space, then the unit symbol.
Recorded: 8800 rpm
